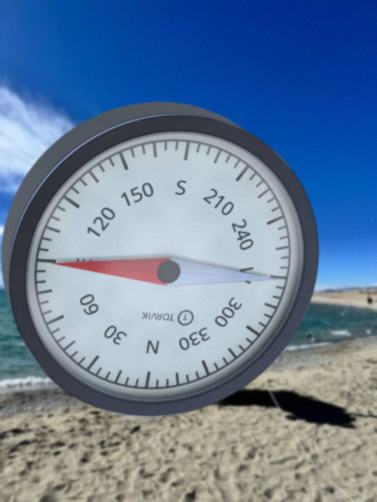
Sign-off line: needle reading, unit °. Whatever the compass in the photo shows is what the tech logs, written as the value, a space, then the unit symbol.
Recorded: 90 °
